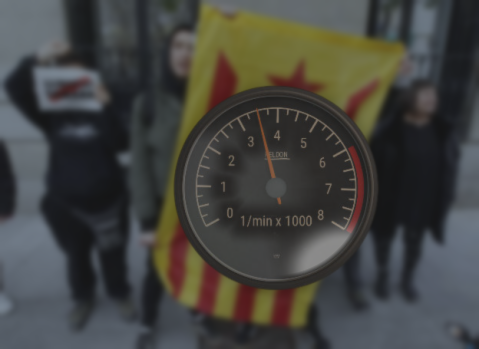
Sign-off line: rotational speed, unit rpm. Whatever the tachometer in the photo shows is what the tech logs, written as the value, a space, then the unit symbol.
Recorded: 3500 rpm
